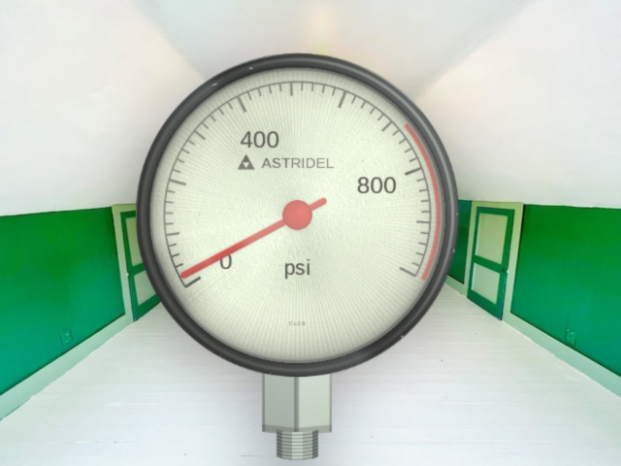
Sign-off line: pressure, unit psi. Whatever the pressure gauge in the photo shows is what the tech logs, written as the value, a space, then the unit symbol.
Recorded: 20 psi
